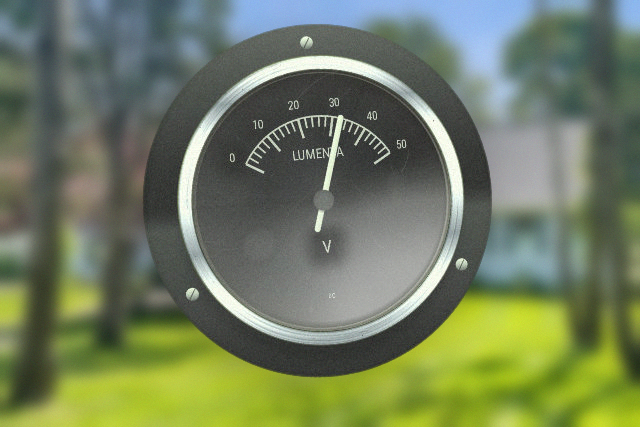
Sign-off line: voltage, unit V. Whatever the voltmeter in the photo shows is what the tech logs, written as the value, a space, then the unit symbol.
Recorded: 32 V
